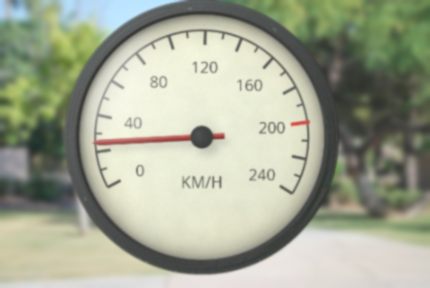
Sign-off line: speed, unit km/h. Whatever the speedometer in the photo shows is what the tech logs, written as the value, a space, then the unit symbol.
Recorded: 25 km/h
